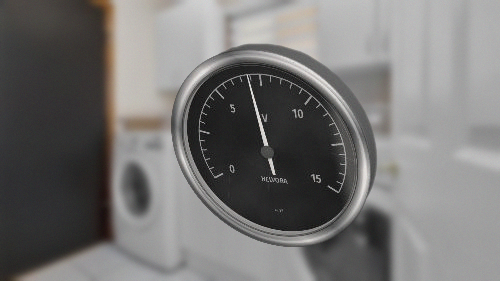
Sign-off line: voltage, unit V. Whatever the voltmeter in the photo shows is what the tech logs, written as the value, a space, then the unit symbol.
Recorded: 7 V
